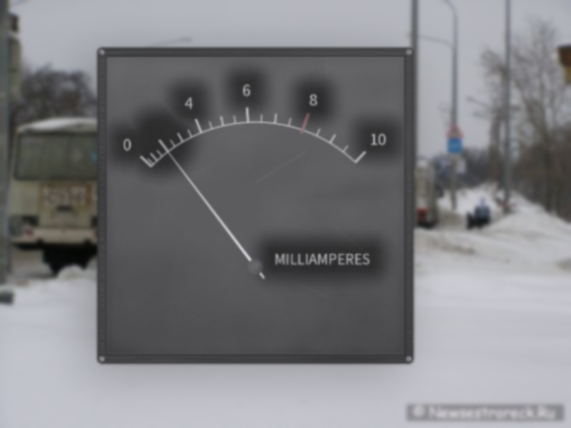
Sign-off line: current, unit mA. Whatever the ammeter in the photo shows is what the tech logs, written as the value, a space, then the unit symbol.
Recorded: 2 mA
